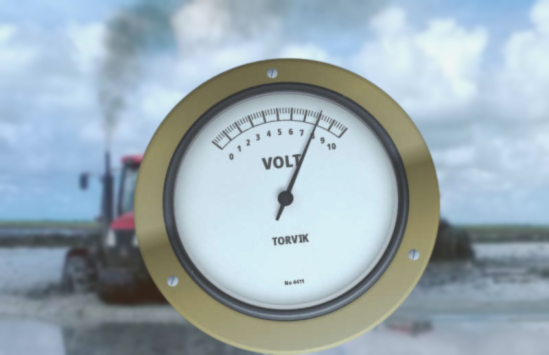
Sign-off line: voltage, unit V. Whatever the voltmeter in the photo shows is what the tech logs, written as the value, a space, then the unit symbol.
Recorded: 8 V
